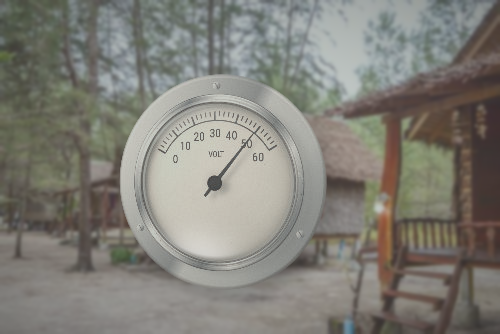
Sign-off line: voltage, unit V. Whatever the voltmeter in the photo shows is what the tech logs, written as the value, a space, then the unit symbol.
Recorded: 50 V
